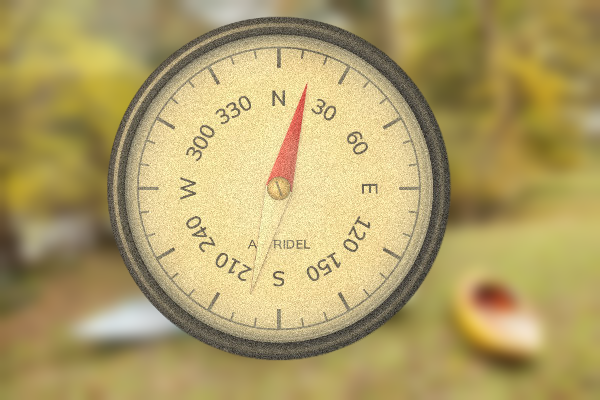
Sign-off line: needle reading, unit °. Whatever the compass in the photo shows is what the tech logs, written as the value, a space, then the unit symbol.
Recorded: 15 °
